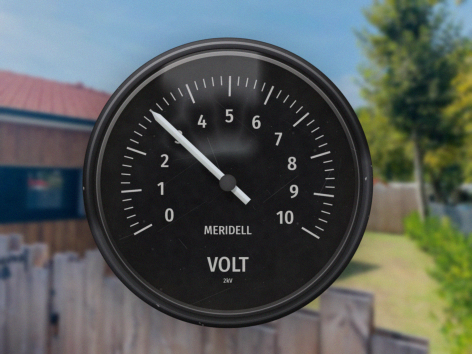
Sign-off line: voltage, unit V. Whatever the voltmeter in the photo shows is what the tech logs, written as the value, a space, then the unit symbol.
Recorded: 3 V
